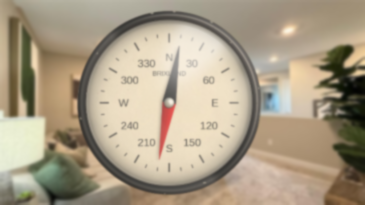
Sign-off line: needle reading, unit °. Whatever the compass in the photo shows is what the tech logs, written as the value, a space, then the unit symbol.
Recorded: 190 °
